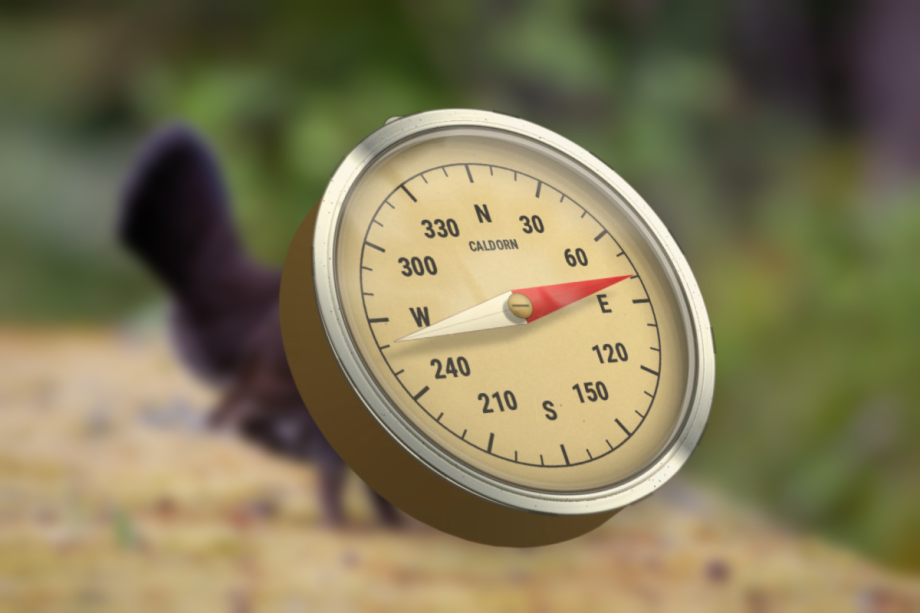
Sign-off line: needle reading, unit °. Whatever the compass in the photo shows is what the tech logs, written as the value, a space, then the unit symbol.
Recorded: 80 °
